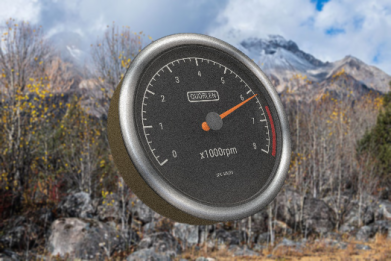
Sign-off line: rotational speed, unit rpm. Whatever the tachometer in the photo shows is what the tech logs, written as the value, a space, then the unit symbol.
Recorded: 6200 rpm
